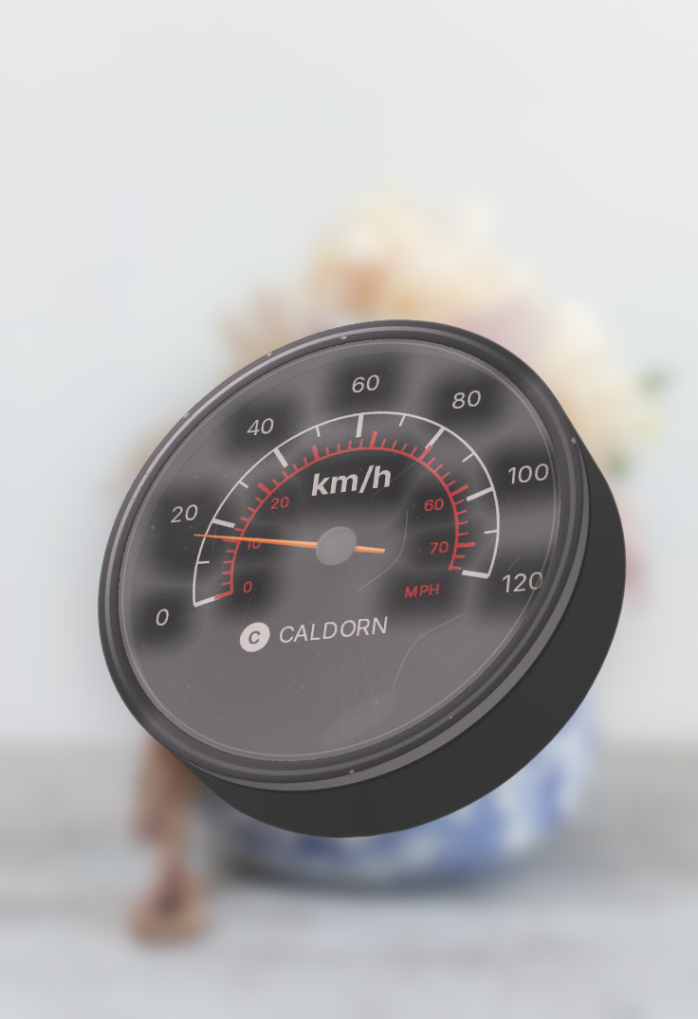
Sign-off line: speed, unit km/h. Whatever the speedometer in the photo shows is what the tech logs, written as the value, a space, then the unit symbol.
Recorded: 15 km/h
